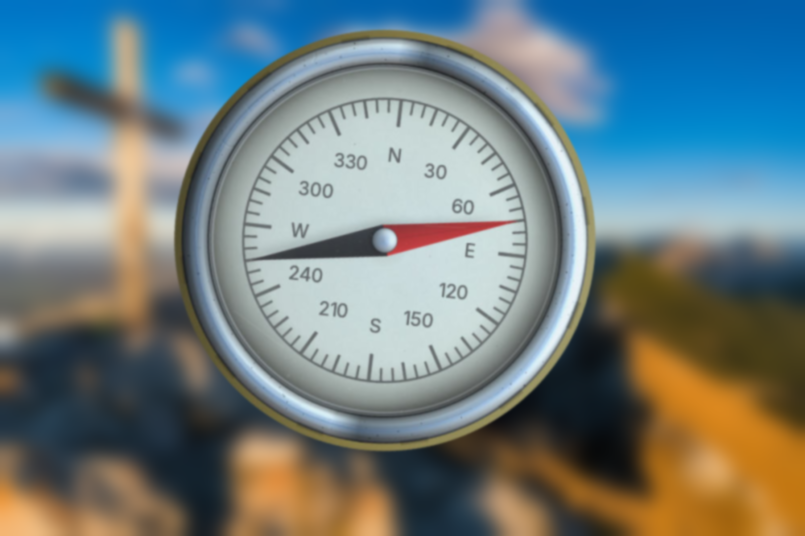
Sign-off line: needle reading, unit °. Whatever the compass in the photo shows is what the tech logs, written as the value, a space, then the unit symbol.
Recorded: 75 °
